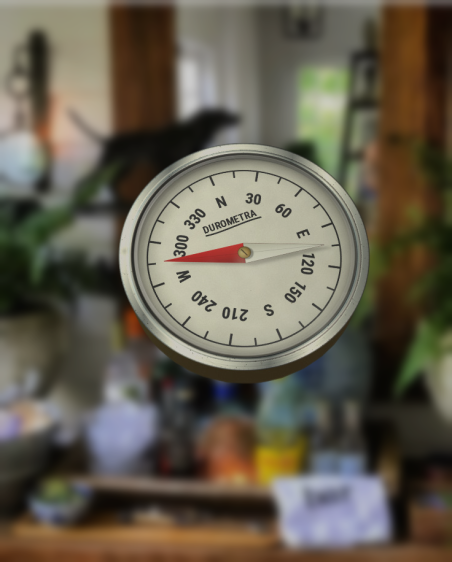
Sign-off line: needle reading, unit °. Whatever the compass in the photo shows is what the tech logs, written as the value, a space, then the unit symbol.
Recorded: 285 °
